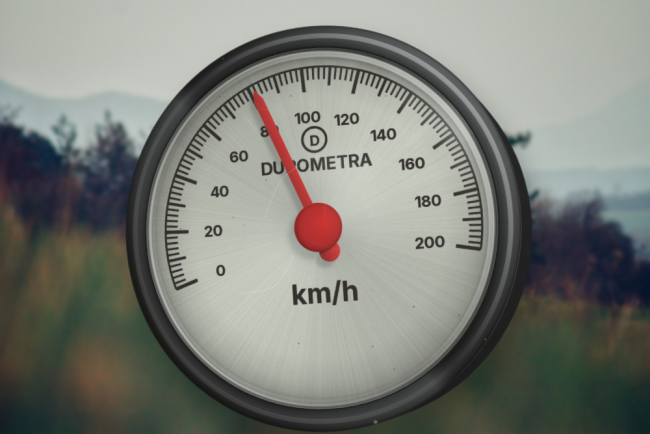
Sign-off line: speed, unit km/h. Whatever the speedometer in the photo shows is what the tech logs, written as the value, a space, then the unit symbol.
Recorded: 82 km/h
